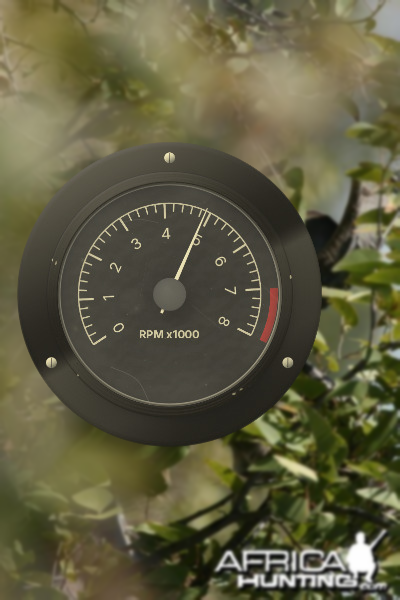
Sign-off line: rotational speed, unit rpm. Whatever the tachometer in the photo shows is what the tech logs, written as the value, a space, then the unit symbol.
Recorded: 4900 rpm
